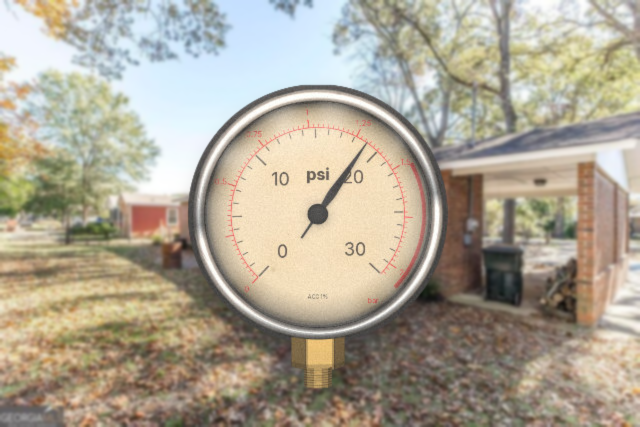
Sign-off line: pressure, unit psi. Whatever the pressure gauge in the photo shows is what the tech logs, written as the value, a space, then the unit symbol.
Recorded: 19 psi
